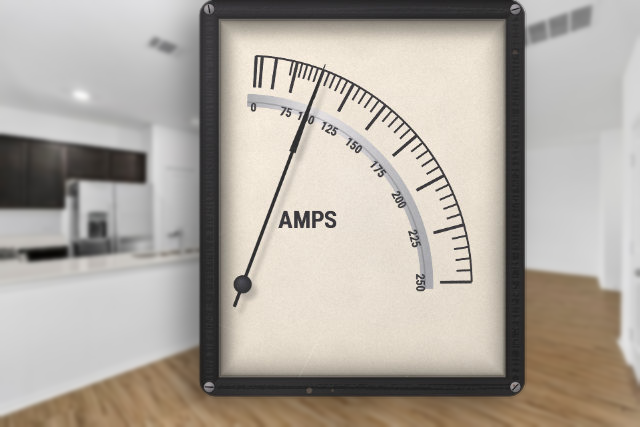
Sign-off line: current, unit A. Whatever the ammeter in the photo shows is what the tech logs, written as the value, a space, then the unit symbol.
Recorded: 100 A
